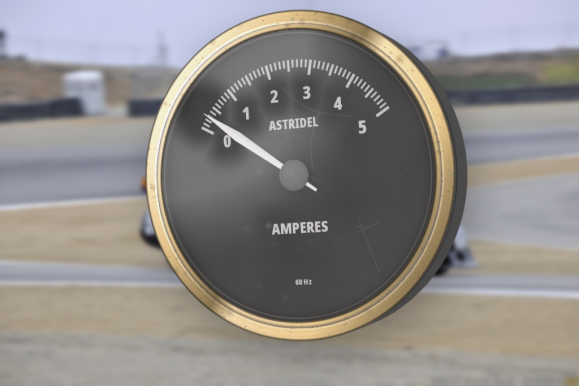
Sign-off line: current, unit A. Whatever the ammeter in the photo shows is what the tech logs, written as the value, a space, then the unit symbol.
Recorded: 0.3 A
